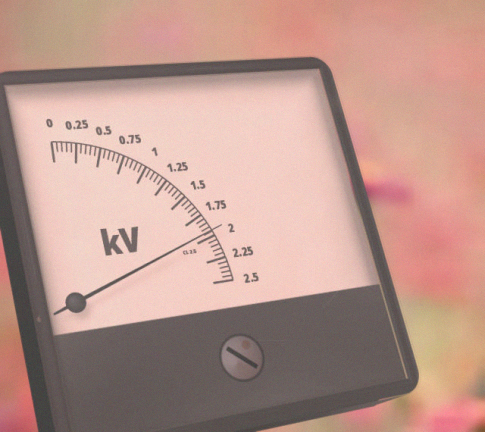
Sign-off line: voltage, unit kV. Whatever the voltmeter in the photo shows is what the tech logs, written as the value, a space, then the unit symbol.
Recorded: 1.95 kV
